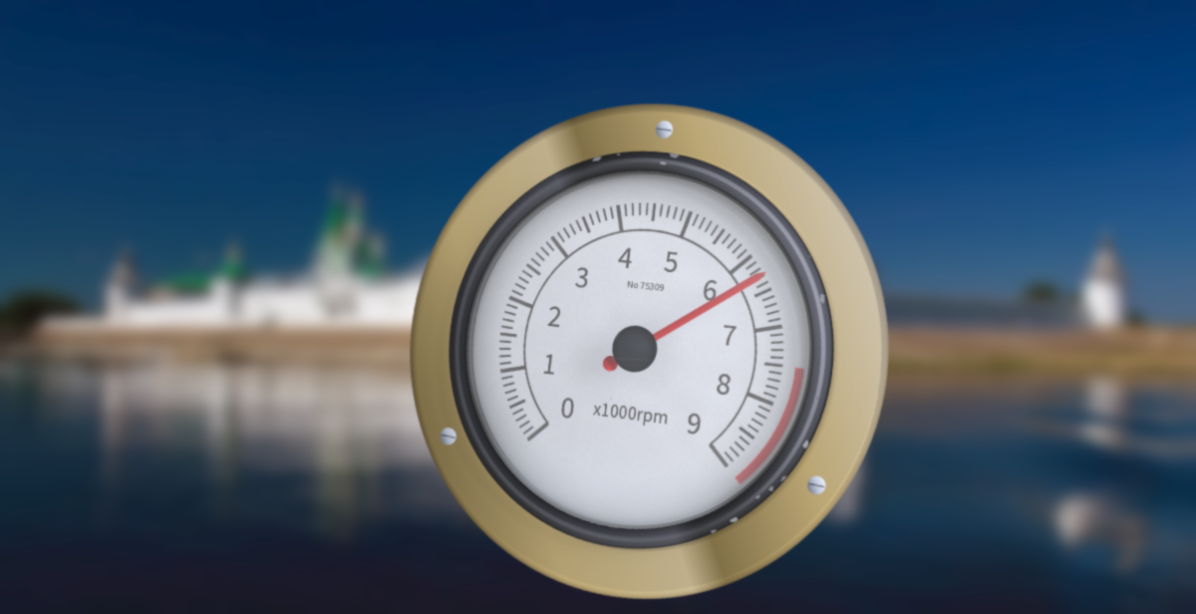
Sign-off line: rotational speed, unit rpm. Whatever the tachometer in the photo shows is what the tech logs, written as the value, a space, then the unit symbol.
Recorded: 6300 rpm
